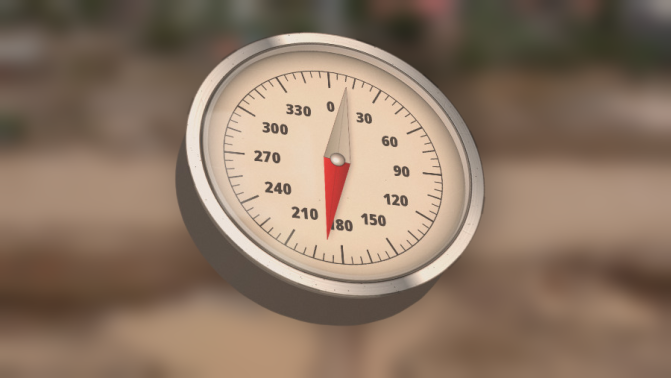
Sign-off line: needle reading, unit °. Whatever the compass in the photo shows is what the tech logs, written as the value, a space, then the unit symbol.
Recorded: 190 °
